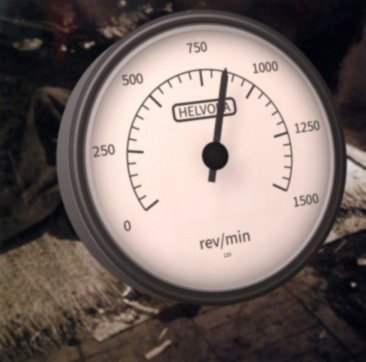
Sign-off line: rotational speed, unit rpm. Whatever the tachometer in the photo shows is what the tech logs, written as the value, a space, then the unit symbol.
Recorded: 850 rpm
